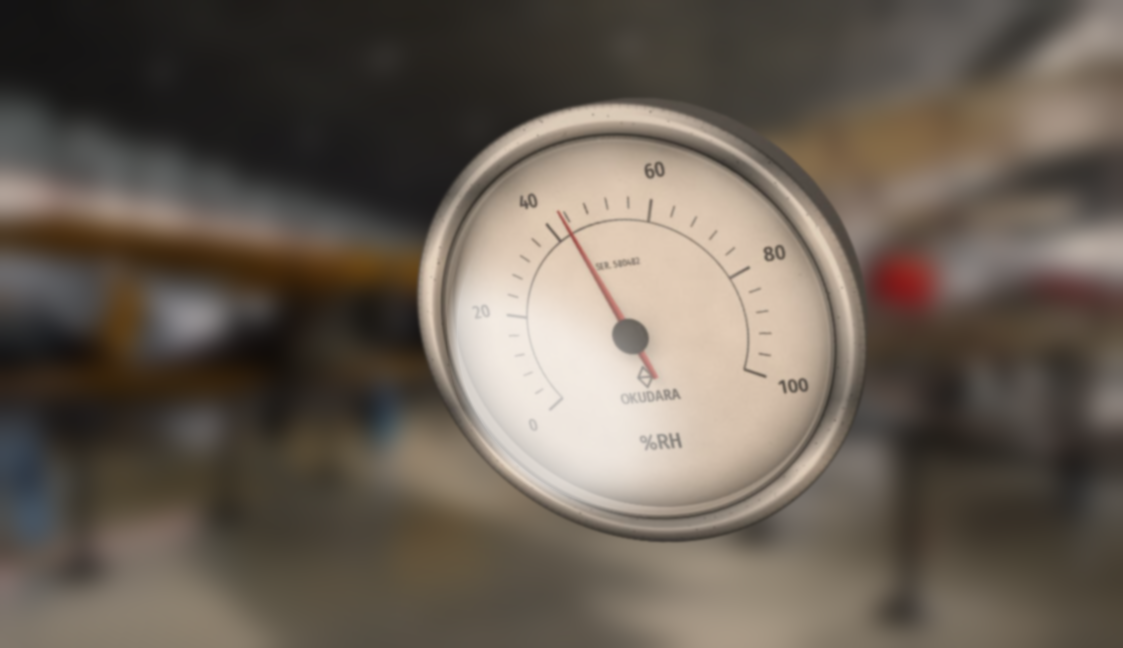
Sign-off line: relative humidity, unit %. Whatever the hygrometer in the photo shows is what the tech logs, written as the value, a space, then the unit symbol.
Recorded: 44 %
